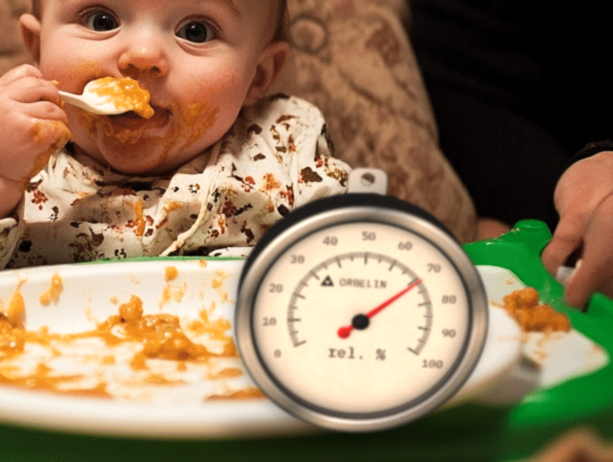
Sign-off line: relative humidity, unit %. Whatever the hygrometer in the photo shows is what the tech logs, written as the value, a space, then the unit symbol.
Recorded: 70 %
